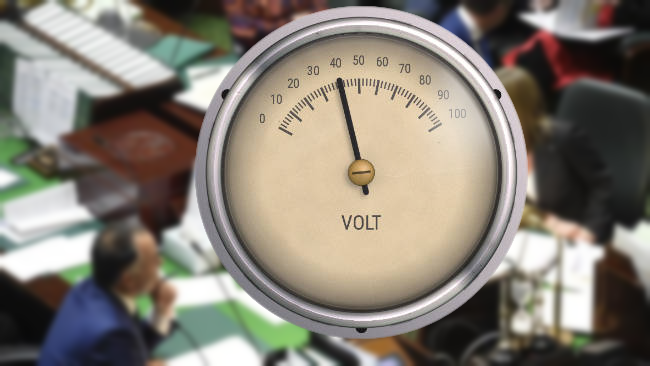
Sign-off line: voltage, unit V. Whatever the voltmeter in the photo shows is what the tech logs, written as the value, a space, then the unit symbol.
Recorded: 40 V
